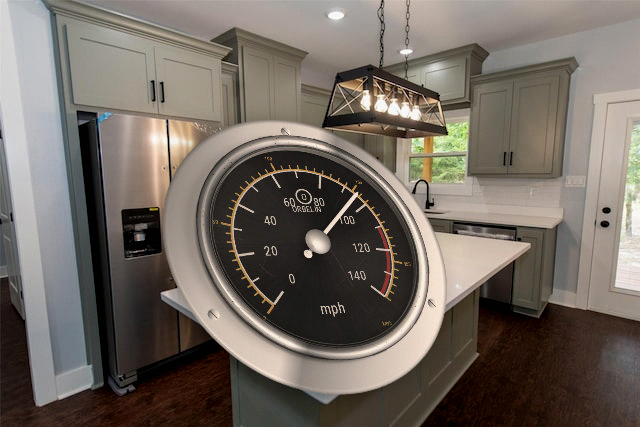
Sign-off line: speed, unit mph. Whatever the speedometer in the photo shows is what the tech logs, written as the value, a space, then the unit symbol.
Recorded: 95 mph
